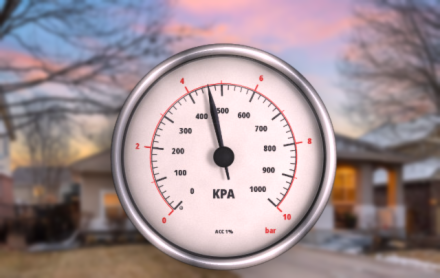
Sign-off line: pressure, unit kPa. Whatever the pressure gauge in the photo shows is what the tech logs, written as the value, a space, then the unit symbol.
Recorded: 460 kPa
